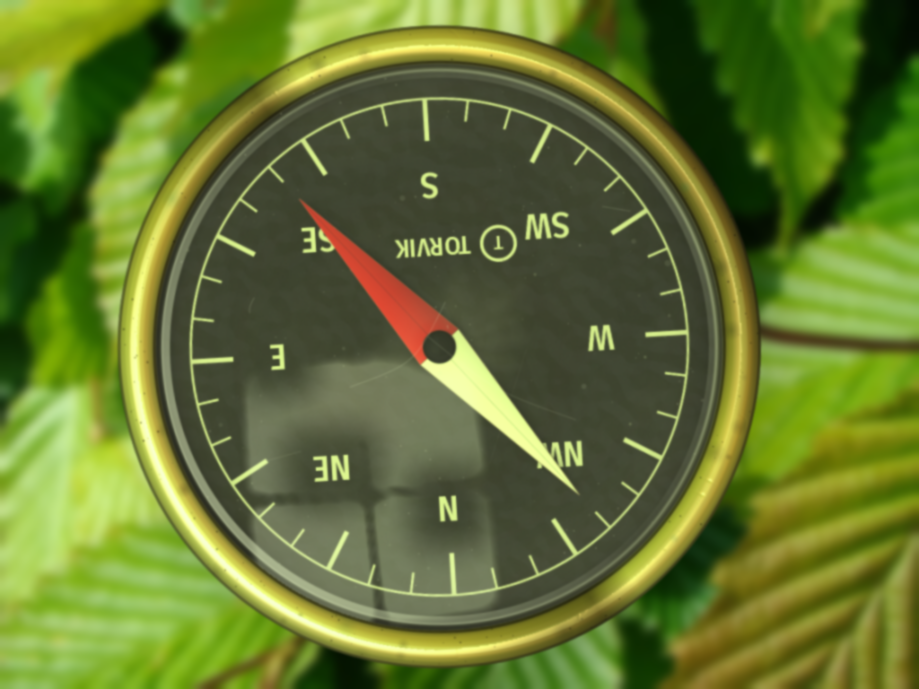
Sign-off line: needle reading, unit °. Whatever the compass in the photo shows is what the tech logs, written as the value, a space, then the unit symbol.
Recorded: 140 °
